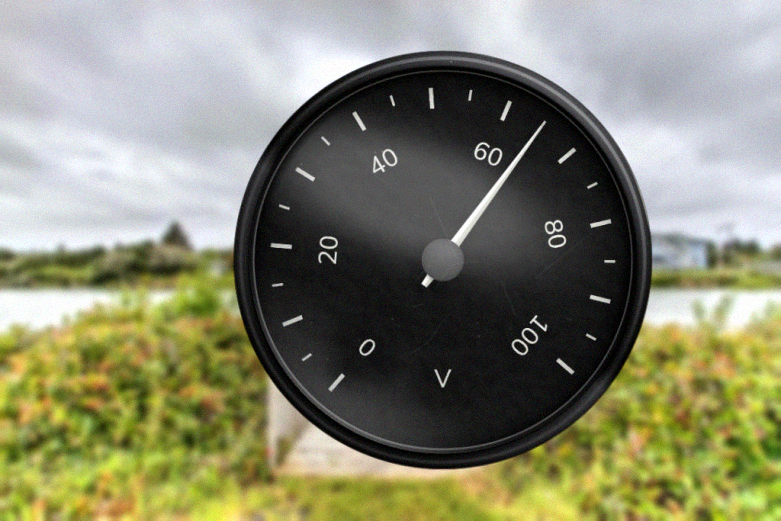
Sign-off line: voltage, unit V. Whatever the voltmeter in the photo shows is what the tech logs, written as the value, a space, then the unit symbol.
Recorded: 65 V
